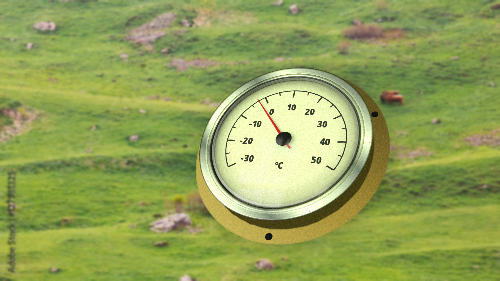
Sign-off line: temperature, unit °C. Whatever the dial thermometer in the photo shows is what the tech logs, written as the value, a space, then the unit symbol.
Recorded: -2.5 °C
